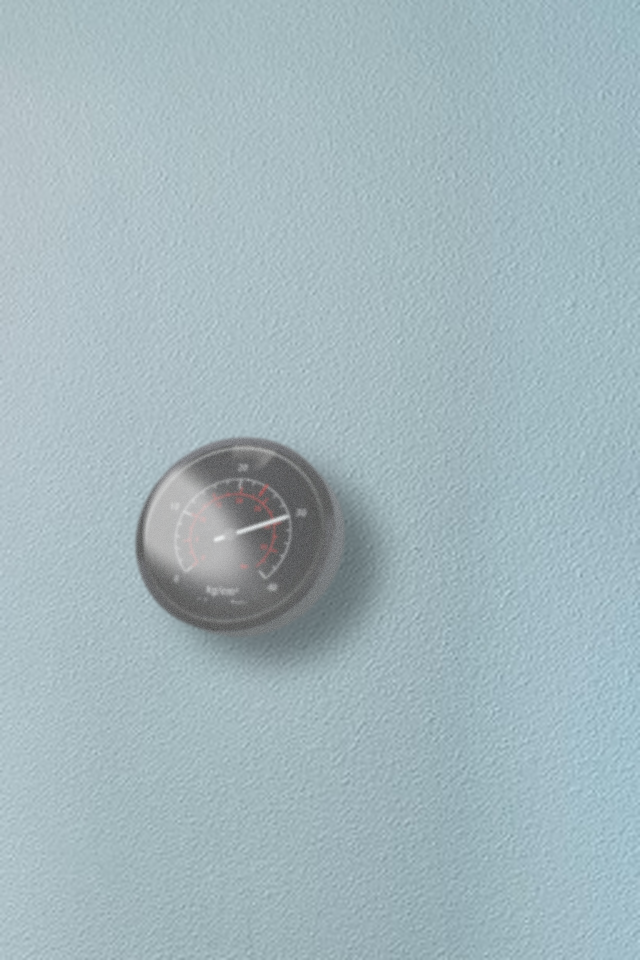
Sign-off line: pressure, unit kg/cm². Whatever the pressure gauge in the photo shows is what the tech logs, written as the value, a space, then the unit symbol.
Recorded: 30 kg/cm²
